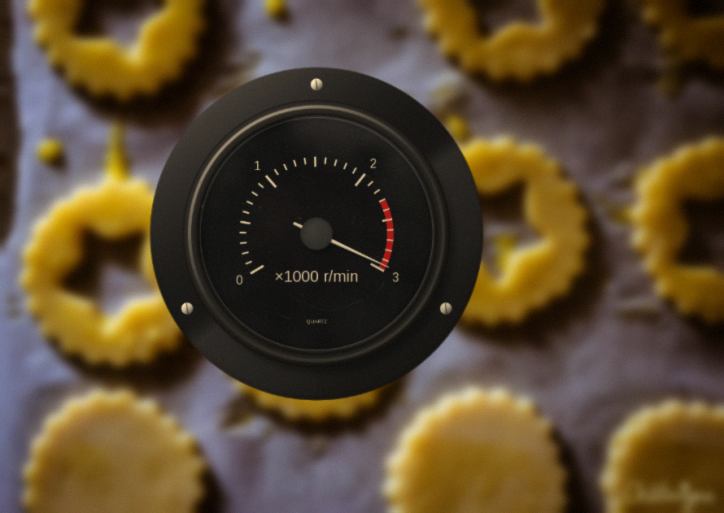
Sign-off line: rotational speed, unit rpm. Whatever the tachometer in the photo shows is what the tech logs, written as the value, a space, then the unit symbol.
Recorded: 2950 rpm
